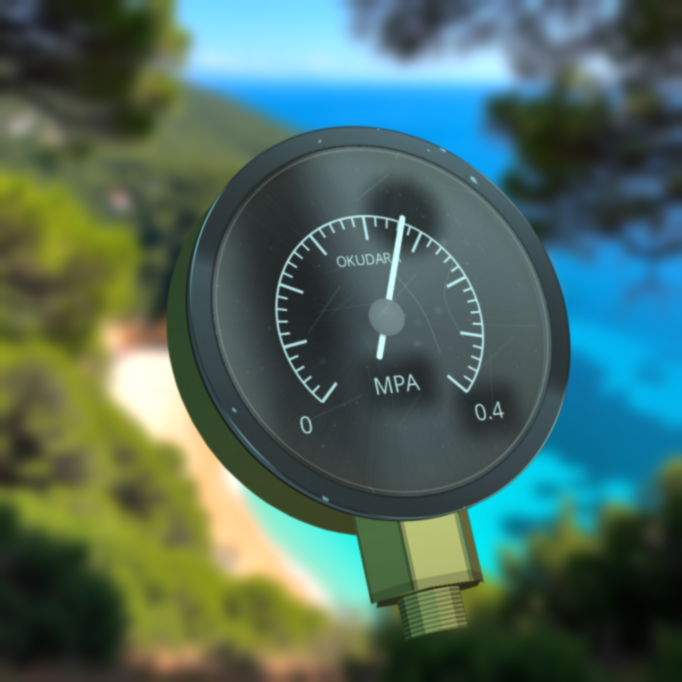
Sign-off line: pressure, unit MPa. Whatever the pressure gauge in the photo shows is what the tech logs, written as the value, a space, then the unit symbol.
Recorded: 0.23 MPa
